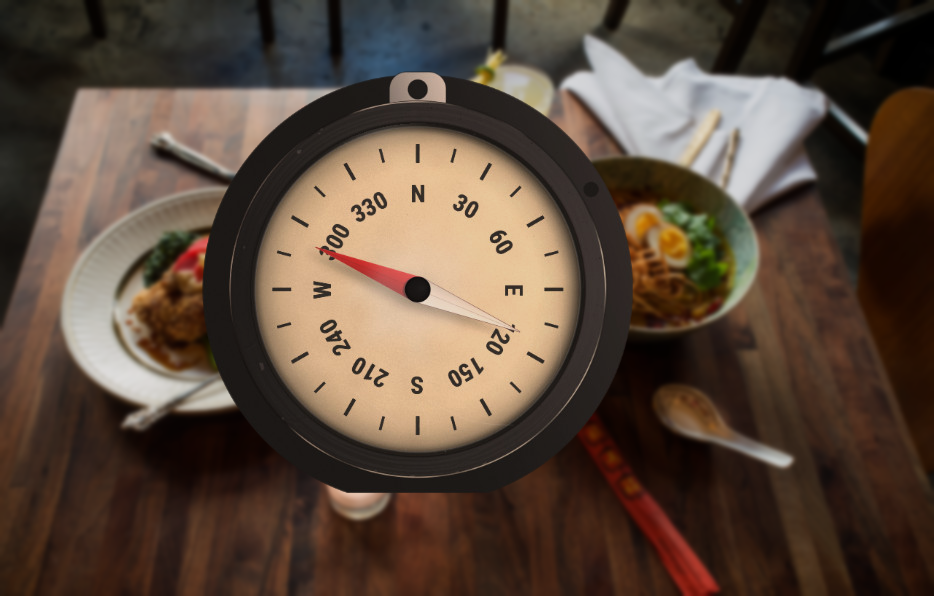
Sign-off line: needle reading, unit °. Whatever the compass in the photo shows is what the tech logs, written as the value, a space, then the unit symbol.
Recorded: 292.5 °
